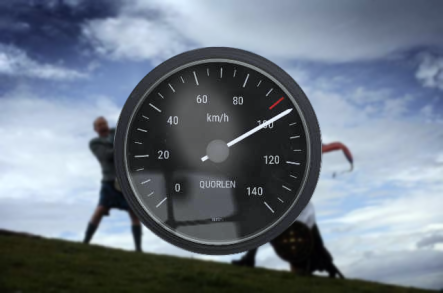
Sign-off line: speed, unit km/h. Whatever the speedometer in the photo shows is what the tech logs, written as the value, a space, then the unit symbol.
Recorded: 100 km/h
